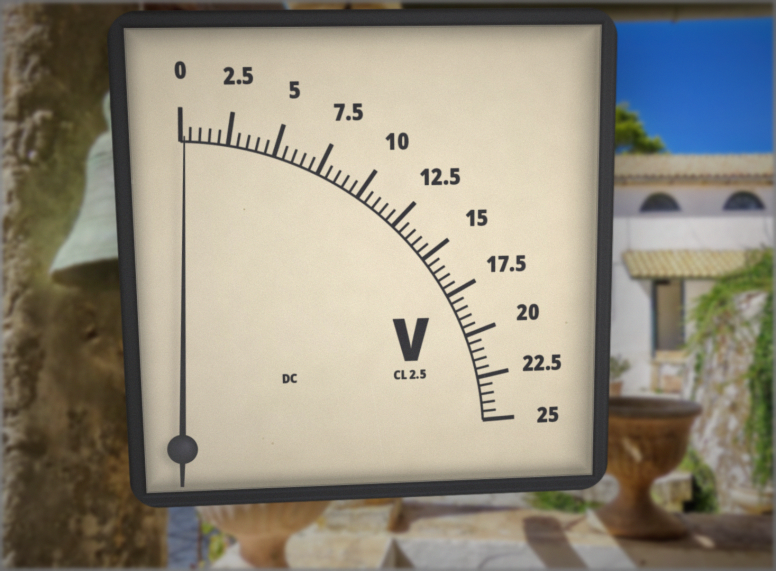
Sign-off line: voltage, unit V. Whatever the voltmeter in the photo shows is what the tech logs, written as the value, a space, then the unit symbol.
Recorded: 0.25 V
